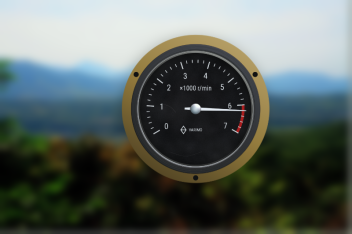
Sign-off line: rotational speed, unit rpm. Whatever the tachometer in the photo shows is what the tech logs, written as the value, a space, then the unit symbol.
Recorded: 6200 rpm
